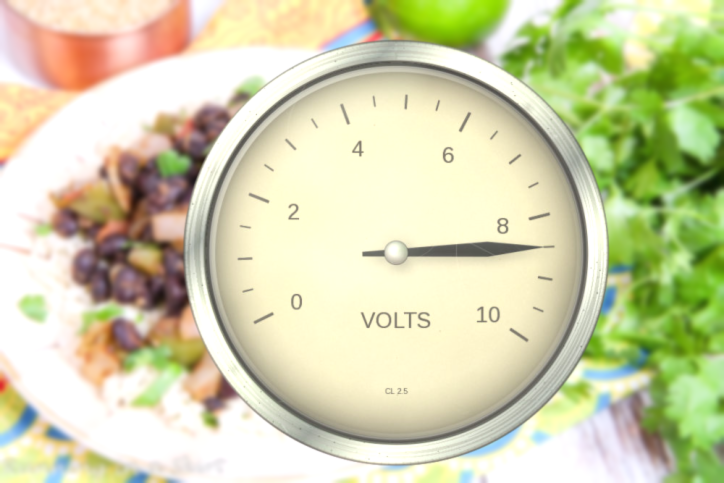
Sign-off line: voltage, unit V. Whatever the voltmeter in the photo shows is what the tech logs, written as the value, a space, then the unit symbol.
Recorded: 8.5 V
